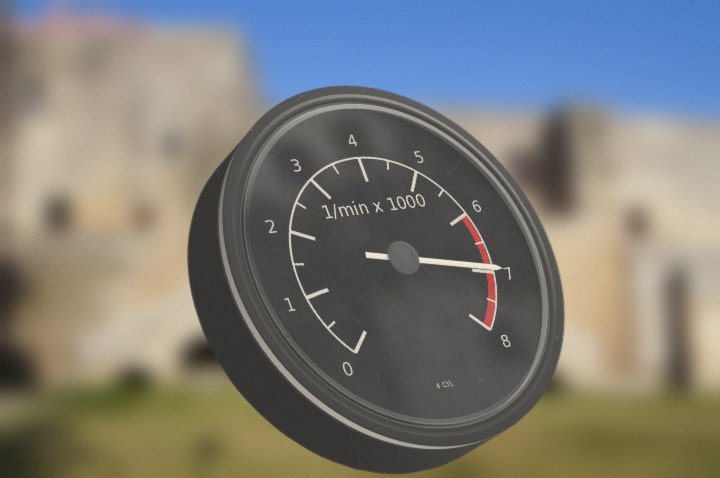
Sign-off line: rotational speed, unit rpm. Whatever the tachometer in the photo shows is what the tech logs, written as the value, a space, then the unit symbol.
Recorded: 7000 rpm
